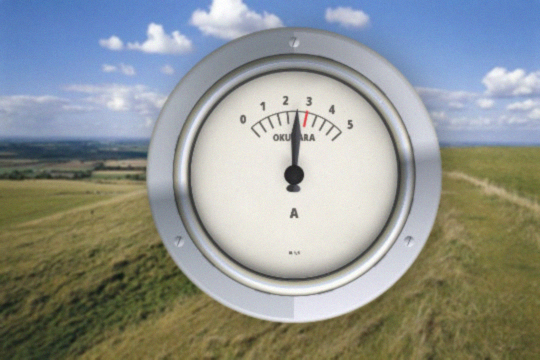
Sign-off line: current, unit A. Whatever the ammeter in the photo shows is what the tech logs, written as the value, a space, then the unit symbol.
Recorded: 2.5 A
